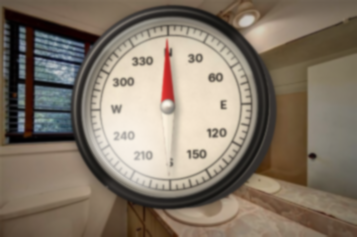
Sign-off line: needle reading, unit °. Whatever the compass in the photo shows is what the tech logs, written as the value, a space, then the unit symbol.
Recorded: 0 °
